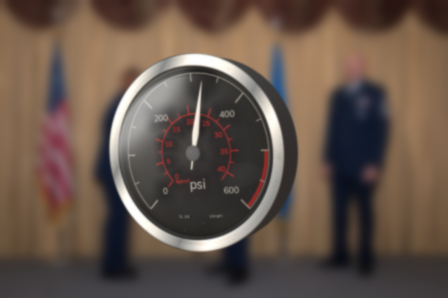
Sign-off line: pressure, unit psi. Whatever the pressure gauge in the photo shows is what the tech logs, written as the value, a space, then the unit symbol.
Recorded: 325 psi
